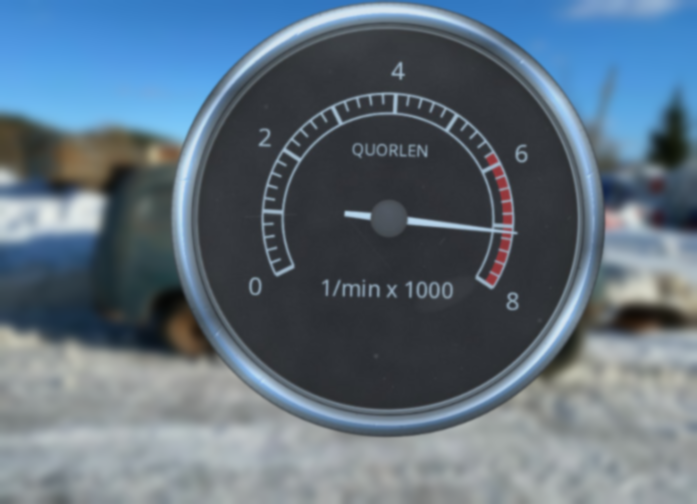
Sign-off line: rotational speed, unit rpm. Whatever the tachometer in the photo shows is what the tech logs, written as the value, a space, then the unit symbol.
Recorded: 7100 rpm
